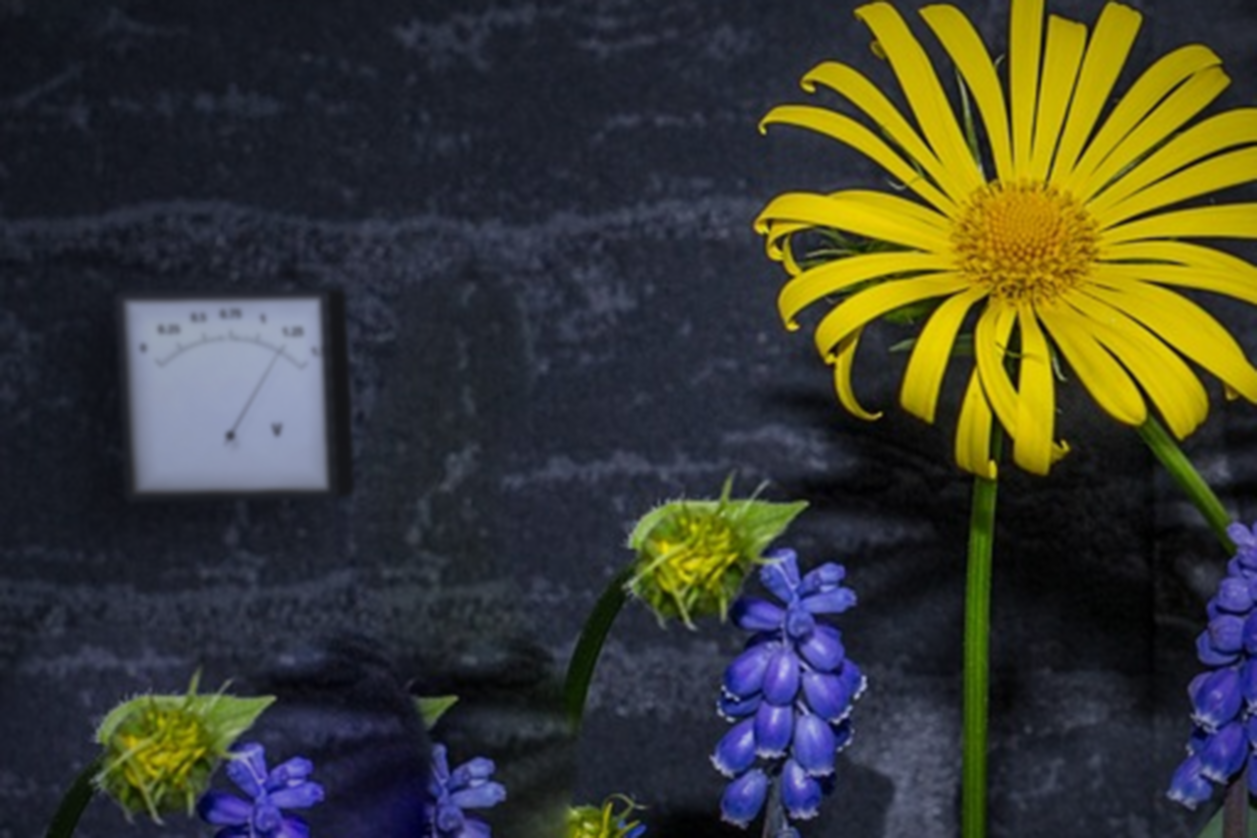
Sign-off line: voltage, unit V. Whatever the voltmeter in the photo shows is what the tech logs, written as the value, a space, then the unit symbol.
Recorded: 1.25 V
